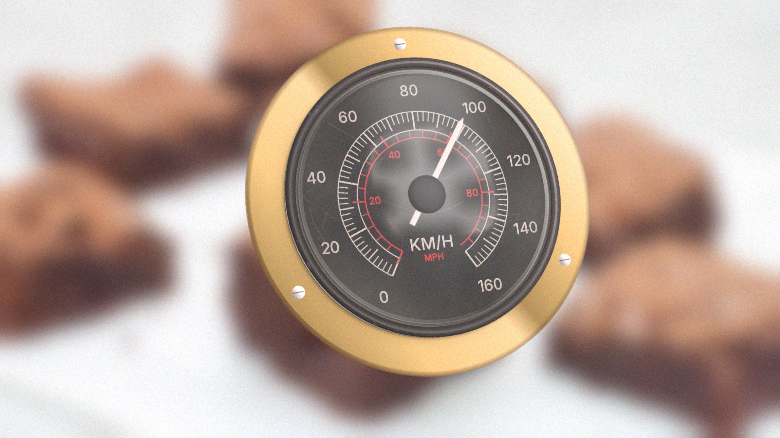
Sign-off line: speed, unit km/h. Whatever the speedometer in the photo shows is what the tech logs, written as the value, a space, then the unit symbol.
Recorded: 98 km/h
